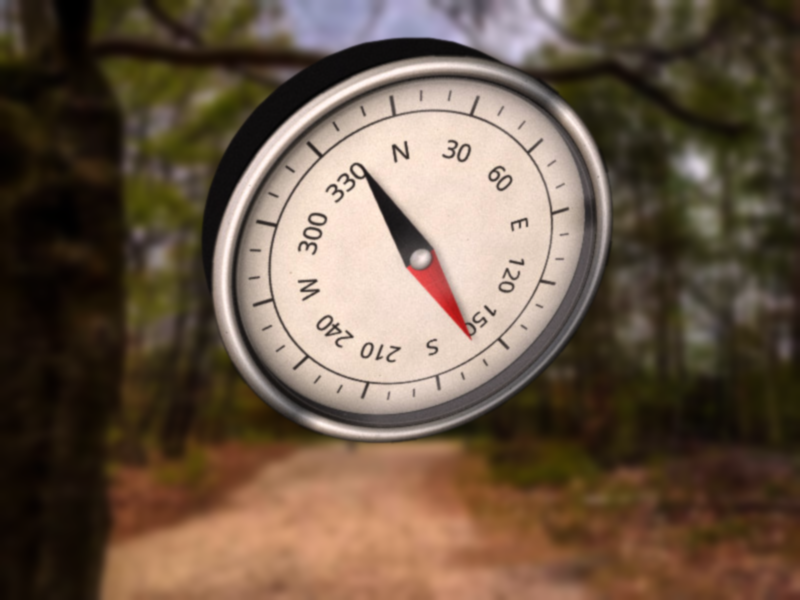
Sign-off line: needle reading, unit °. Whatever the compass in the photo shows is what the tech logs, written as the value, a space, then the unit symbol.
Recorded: 160 °
